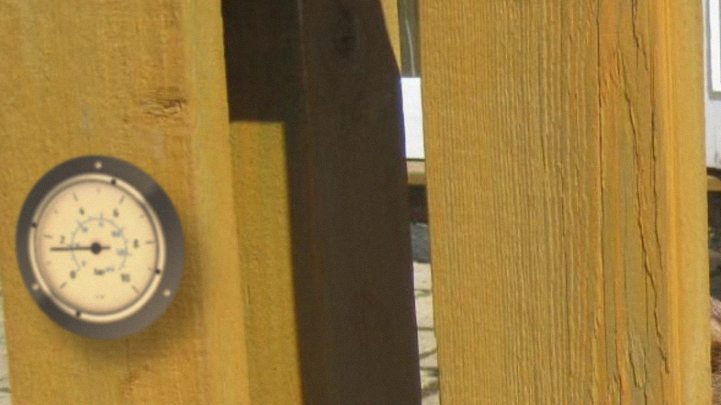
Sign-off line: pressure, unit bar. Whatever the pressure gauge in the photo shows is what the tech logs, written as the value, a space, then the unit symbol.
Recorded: 1.5 bar
